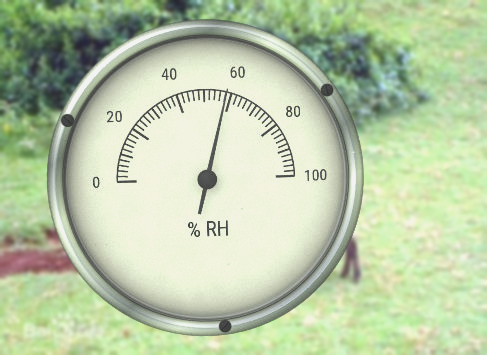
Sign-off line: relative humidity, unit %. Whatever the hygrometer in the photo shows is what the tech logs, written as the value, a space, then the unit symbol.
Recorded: 58 %
